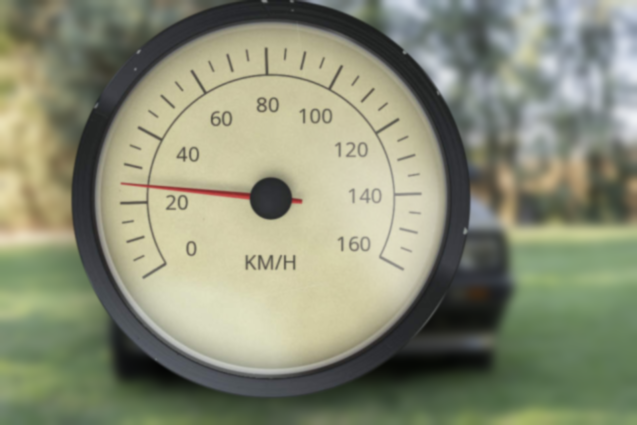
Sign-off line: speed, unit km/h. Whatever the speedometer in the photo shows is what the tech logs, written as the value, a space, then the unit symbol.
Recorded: 25 km/h
